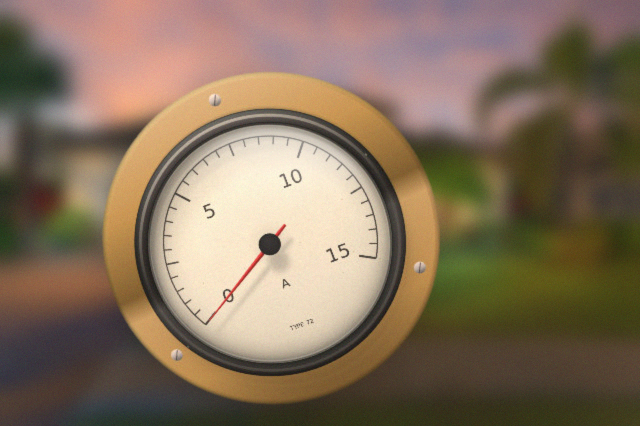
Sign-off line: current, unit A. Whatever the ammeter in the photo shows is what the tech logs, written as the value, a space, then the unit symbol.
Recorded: 0 A
